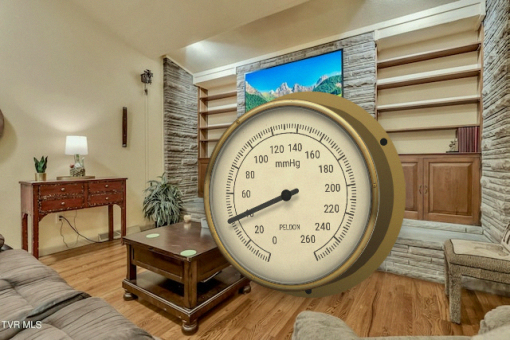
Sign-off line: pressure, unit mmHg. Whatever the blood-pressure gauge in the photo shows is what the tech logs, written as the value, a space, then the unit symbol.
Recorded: 40 mmHg
